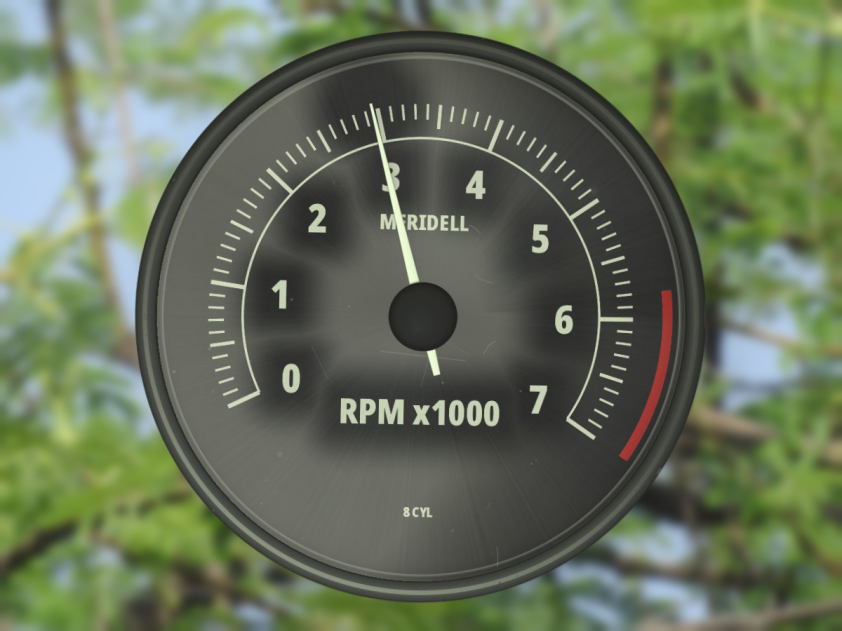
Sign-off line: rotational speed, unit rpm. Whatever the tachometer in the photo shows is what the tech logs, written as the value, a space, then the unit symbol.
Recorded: 2950 rpm
